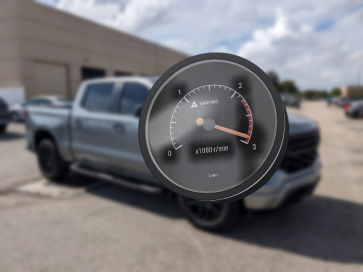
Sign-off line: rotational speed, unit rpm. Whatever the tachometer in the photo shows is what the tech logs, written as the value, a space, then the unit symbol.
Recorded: 2900 rpm
